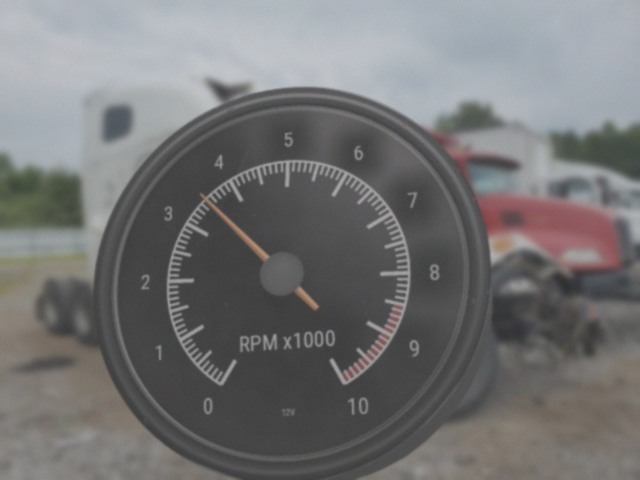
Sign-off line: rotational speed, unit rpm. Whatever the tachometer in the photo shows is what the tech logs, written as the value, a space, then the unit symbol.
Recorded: 3500 rpm
